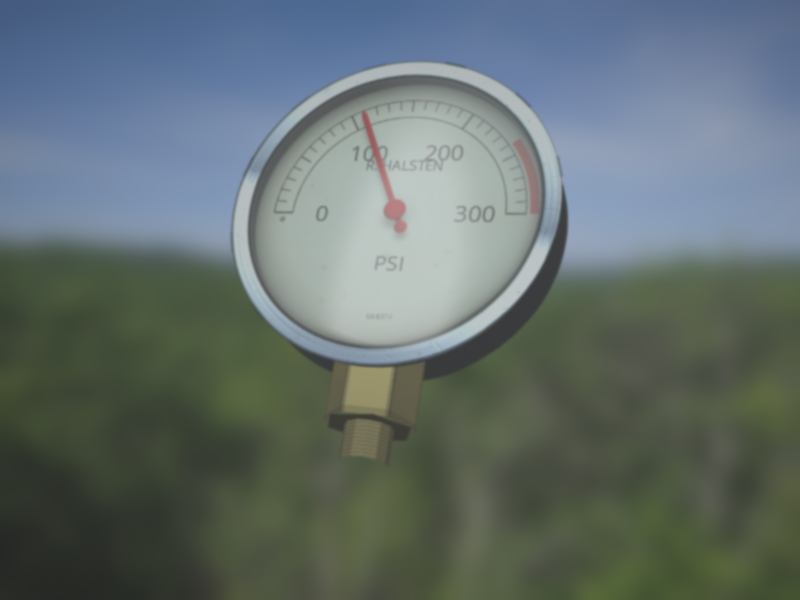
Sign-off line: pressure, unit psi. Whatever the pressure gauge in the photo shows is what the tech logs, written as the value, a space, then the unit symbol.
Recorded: 110 psi
